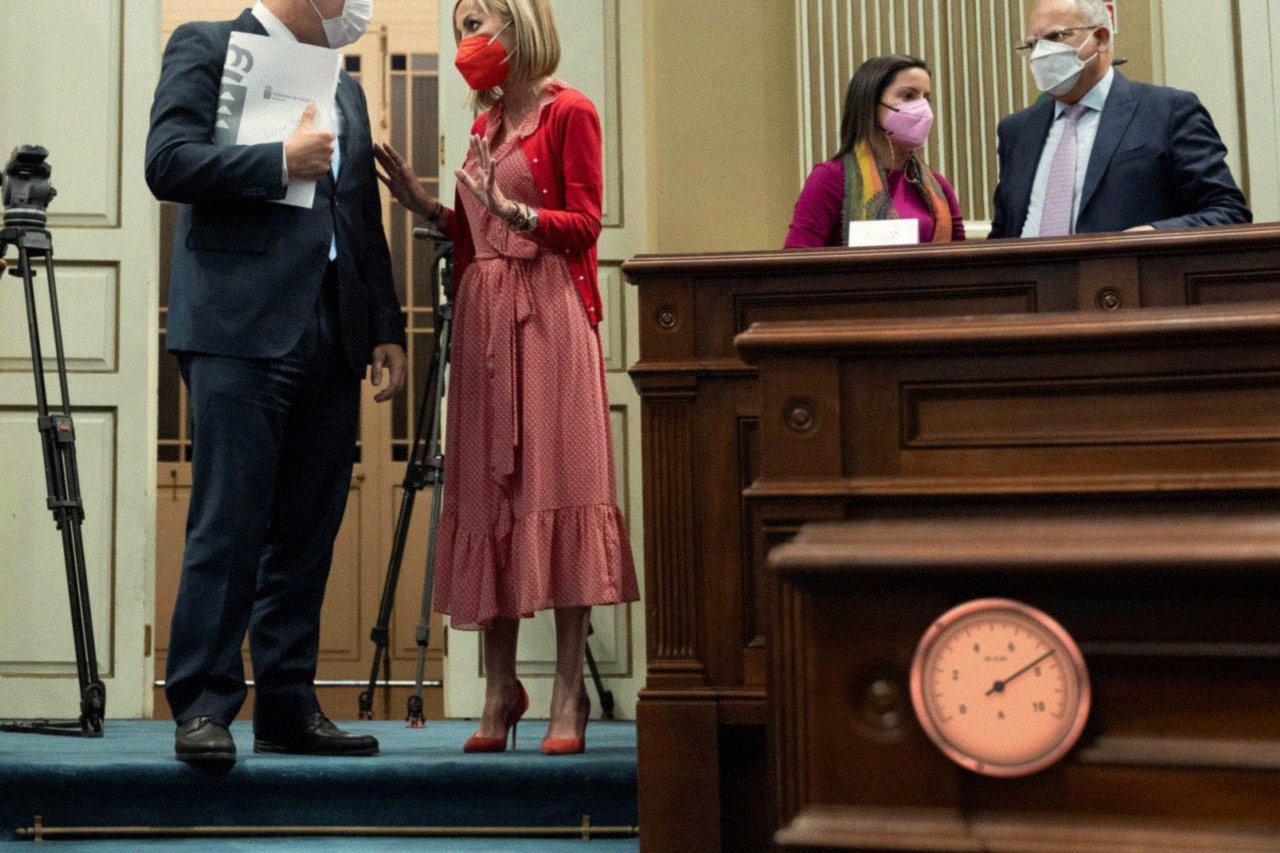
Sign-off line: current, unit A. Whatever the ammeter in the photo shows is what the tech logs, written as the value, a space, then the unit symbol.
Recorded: 7.5 A
